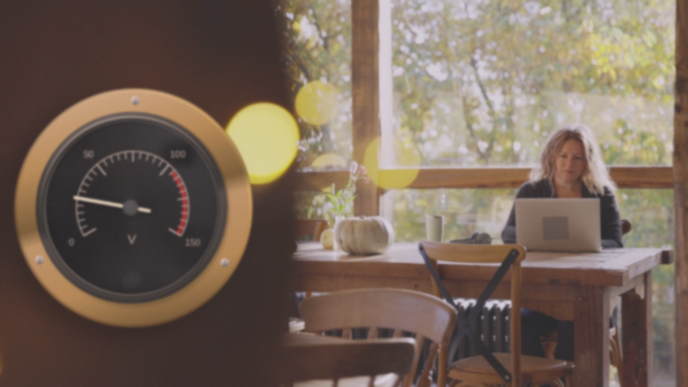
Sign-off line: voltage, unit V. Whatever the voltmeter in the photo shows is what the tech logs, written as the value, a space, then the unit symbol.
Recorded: 25 V
